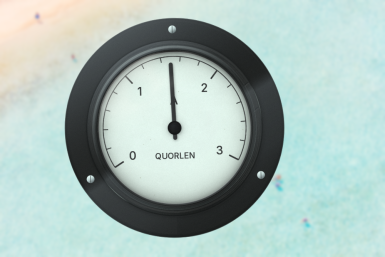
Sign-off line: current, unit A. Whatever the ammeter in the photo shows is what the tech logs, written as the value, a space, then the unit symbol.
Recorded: 1.5 A
